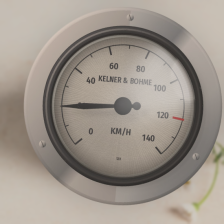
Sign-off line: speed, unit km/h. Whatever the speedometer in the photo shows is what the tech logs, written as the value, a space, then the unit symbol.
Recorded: 20 km/h
